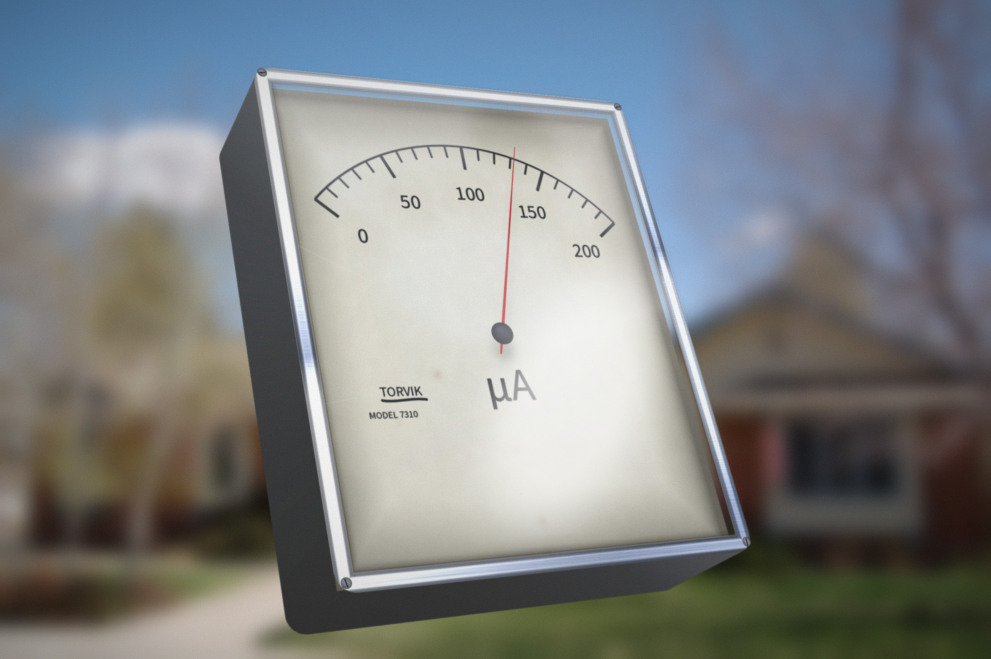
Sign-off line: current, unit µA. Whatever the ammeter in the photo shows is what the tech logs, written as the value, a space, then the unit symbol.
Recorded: 130 µA
